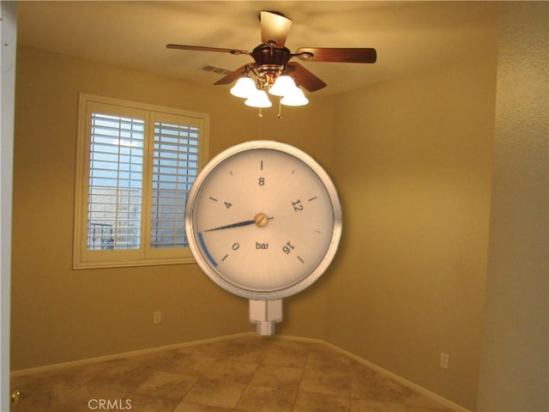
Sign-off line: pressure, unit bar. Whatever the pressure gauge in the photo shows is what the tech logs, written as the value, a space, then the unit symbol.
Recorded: 2 bar
